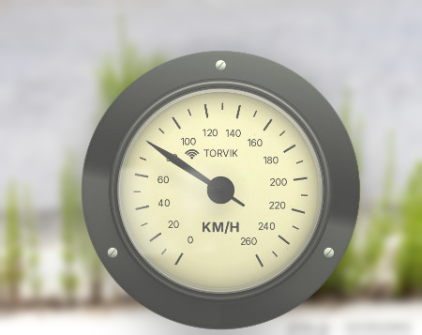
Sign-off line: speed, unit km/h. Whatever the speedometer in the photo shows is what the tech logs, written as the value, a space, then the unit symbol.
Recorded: 80 km/h
